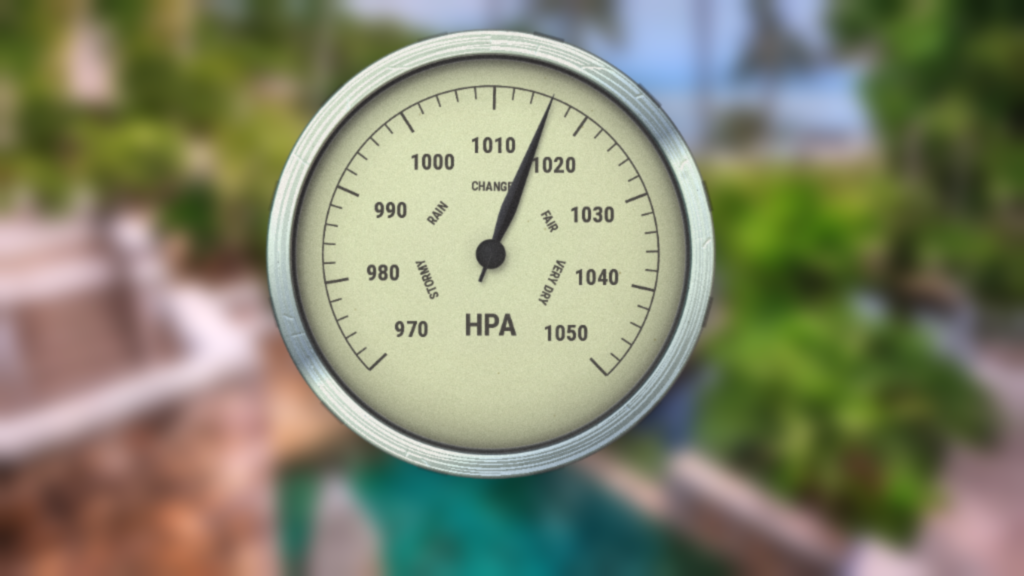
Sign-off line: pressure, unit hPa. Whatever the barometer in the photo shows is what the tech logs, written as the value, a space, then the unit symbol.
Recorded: 1016 hPa
